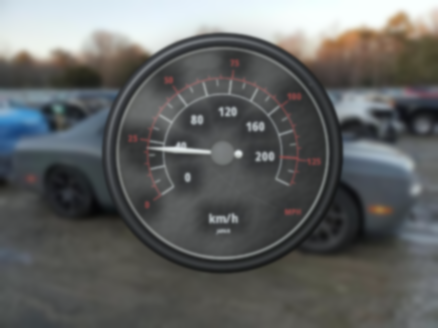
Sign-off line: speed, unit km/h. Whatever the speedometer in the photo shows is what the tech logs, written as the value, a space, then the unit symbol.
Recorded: 35 km/h
